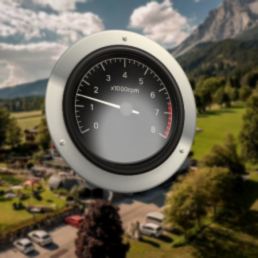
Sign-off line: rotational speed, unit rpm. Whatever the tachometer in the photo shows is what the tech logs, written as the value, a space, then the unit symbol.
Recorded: 1400 rpm
